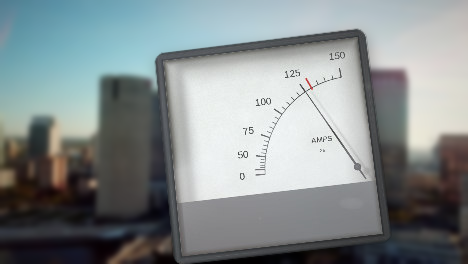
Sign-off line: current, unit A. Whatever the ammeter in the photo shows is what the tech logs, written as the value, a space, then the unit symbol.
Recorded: 125 A
